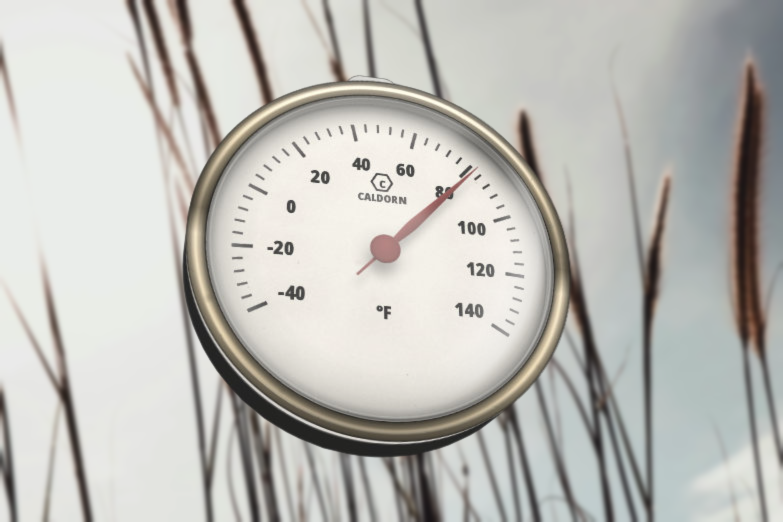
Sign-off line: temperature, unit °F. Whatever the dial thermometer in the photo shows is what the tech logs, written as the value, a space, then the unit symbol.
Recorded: 82 °F
